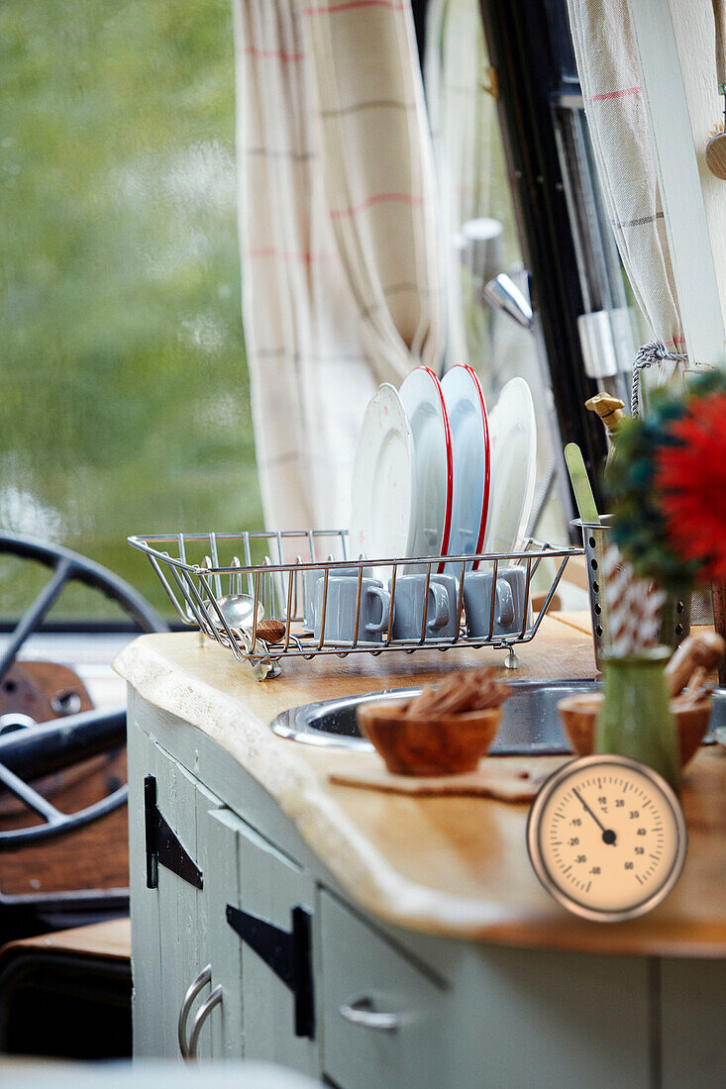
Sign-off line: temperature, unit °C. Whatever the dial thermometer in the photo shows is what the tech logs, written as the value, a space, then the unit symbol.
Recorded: 0 °C
